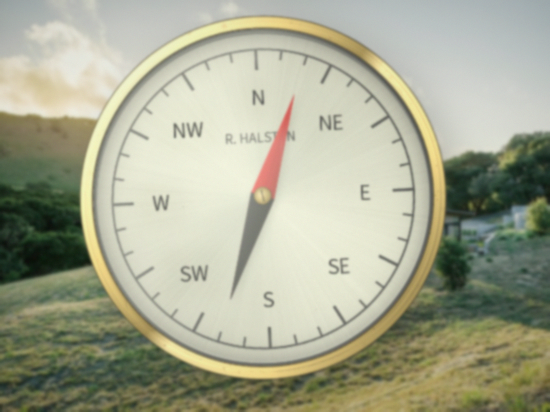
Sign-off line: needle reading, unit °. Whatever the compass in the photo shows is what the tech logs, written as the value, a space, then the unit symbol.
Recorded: 20 °
